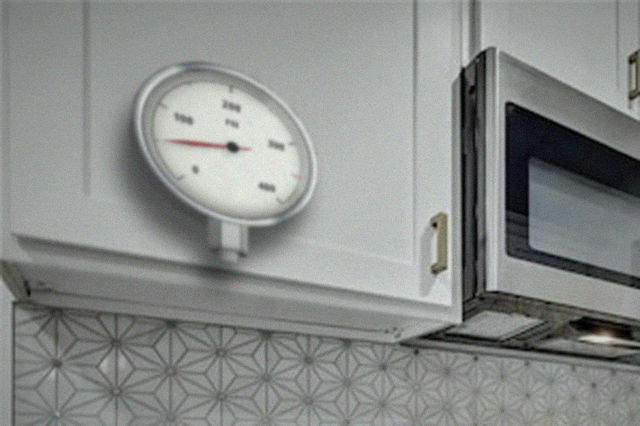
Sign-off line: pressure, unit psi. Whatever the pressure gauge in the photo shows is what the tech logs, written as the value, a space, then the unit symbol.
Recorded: 50 psi
